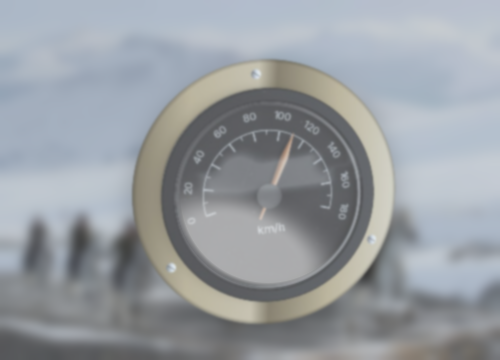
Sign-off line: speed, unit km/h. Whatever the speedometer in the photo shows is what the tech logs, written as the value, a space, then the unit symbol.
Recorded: 110 km/h
